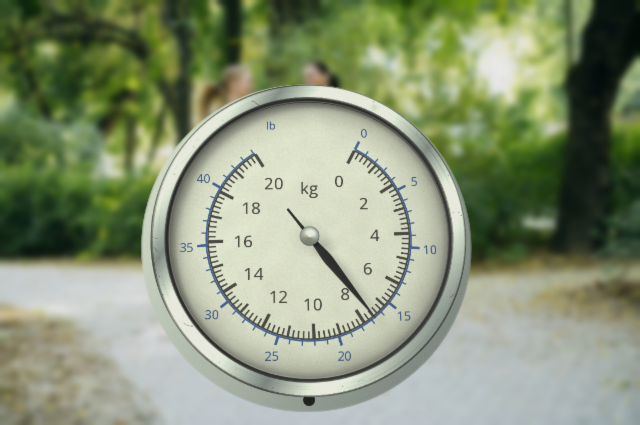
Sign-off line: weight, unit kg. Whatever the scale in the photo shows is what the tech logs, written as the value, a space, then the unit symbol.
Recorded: 7.6 kg
